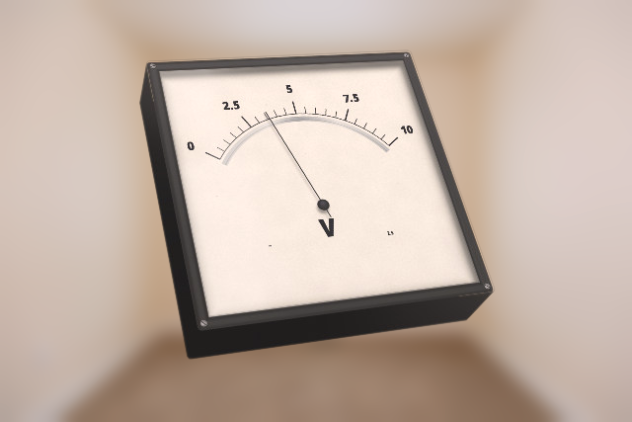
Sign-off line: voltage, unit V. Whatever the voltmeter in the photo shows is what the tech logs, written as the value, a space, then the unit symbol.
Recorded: 3.5 V
